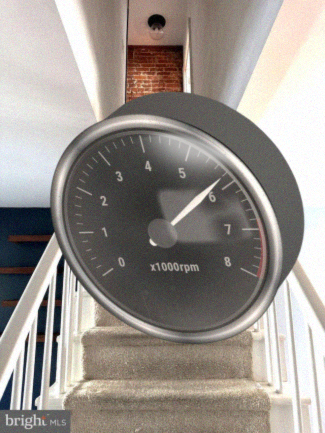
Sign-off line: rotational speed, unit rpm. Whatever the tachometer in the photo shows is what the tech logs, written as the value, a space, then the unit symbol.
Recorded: 5800 rpm
